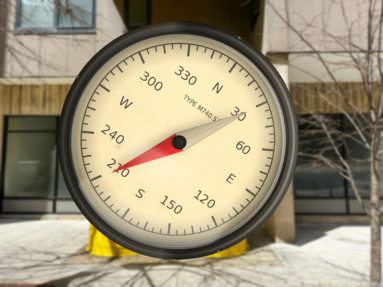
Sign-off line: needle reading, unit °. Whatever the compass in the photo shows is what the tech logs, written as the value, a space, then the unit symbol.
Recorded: 210 °
